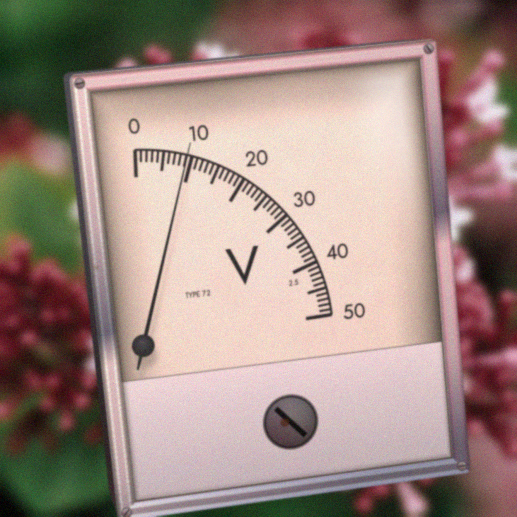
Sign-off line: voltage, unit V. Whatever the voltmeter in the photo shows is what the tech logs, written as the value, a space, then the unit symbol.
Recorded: 9 V
